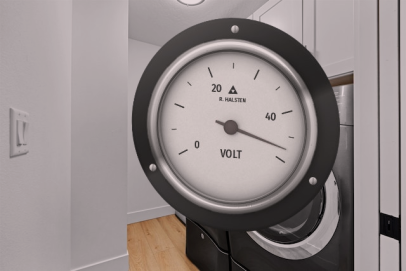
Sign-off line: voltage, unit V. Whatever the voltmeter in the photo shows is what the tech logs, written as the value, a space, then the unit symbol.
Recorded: 47.5 V
